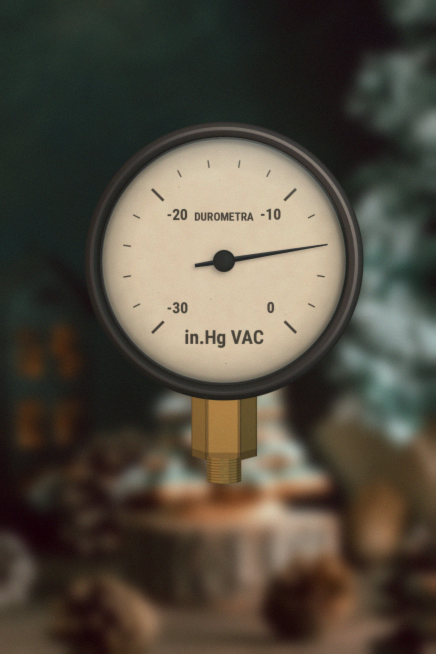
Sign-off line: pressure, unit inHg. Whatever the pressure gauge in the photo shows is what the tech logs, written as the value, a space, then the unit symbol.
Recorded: -6 inHg
